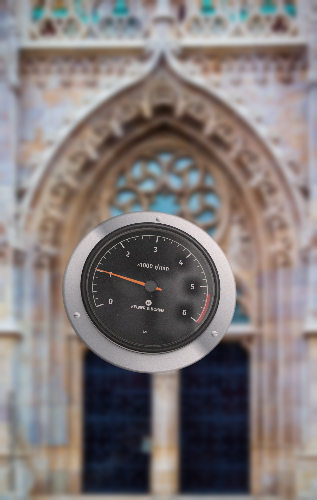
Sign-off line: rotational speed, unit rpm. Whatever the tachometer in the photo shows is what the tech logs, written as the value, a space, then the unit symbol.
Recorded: 1000 rpm
